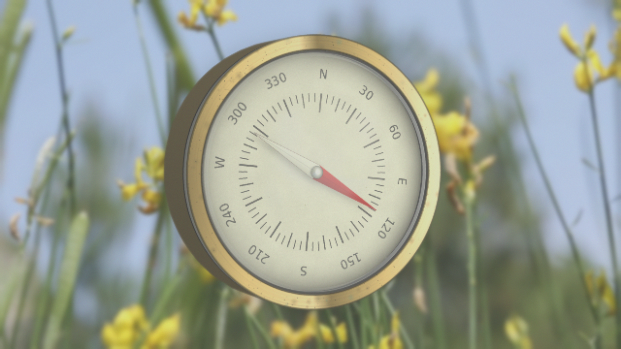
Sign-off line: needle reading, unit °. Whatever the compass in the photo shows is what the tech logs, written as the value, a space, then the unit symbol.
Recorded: 115 °
